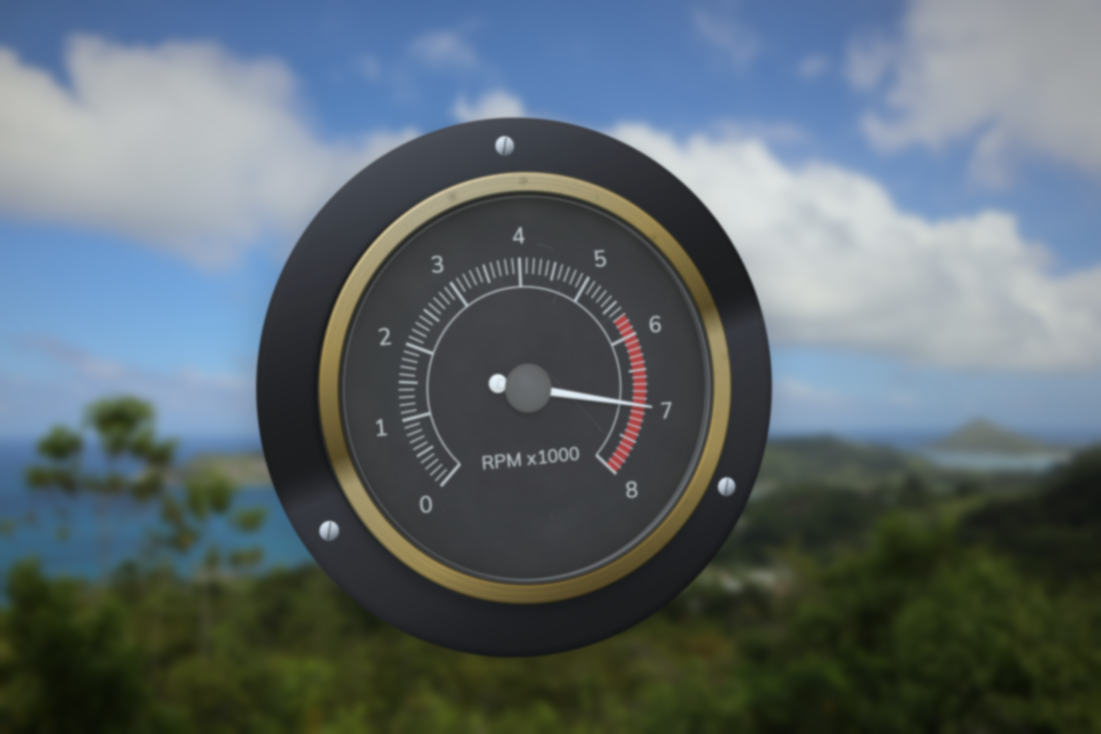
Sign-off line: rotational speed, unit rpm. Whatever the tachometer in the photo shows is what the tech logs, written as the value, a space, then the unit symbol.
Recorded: 7000 rpm
